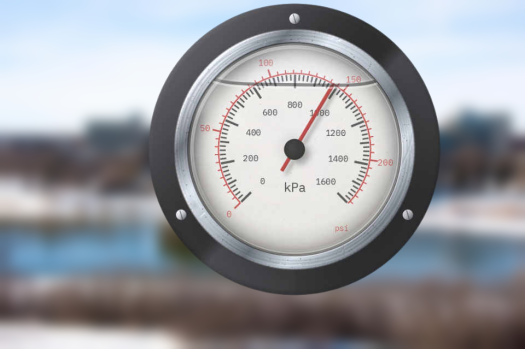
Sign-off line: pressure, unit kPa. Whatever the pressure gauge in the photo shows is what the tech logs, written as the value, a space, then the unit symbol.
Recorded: 980 kPa
